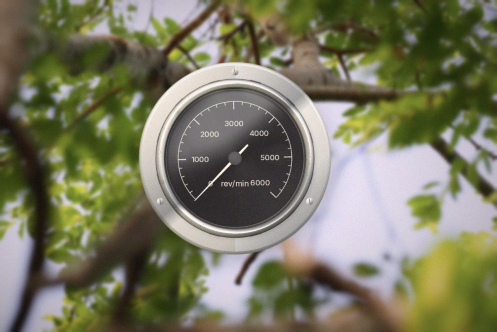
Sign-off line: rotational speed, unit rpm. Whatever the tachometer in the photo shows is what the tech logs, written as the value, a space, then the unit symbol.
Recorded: 0 rpm
